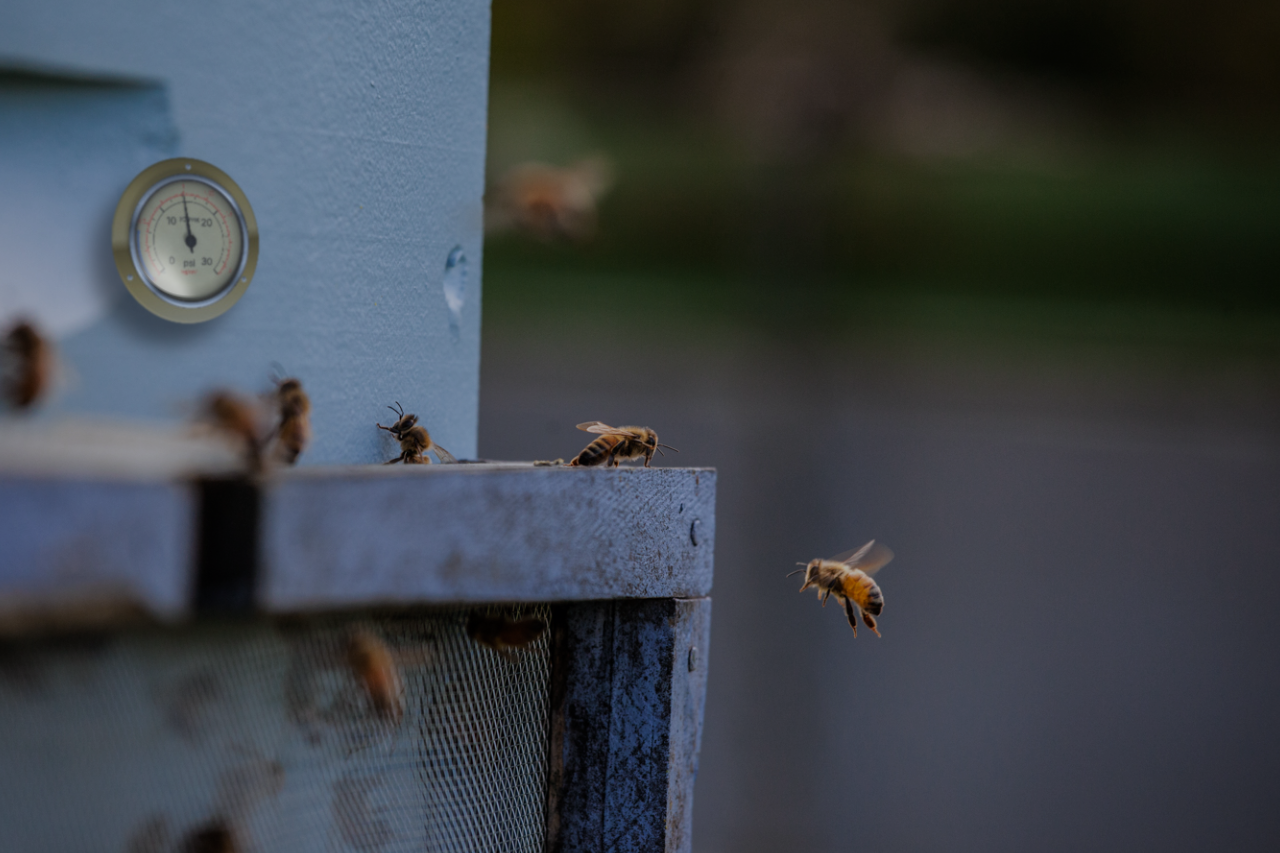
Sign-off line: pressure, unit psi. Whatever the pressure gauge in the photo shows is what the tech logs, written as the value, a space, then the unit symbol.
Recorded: 14 psi
